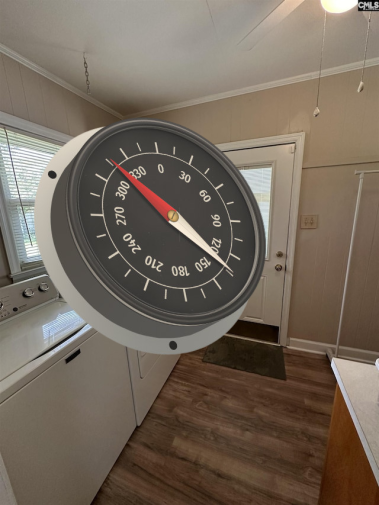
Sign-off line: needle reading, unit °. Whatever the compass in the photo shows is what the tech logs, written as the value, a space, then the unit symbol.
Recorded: 315 °
